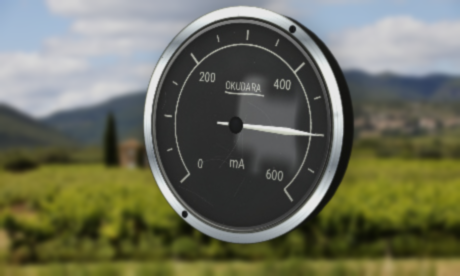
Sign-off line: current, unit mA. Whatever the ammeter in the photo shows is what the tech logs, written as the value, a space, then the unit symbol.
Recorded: 500 mA
